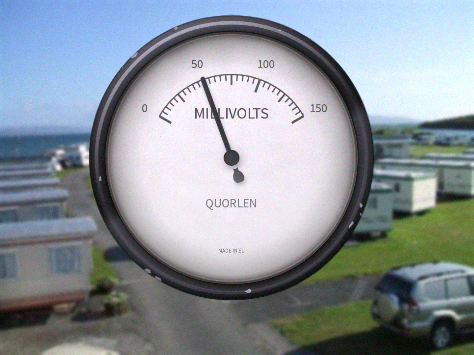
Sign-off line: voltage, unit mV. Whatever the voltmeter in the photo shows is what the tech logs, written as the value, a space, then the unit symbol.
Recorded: 50 mV
